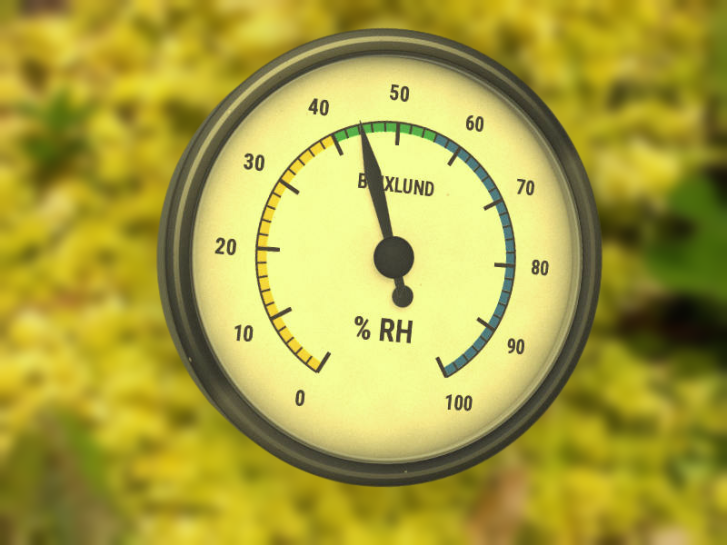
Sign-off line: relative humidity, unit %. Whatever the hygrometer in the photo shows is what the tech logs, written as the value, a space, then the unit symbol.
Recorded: 44 %
